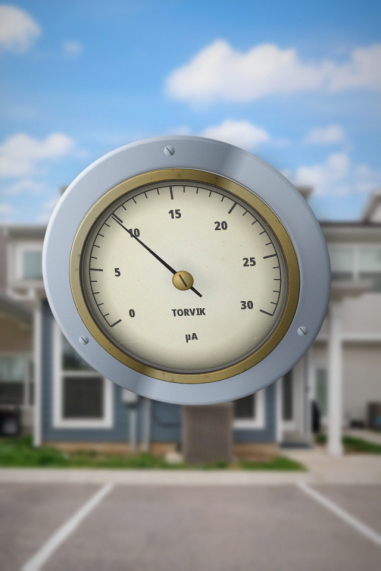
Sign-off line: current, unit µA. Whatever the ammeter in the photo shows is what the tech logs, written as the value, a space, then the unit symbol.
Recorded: 10 µA
